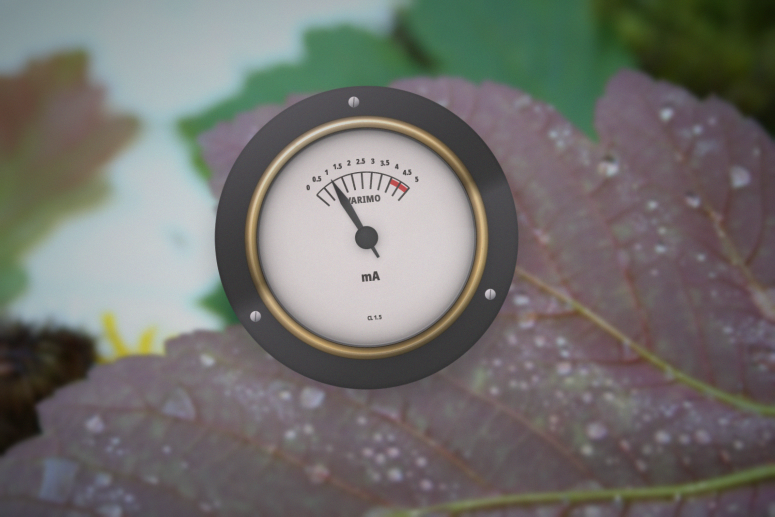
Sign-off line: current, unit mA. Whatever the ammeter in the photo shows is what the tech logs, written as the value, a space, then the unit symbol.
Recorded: 1 mA
